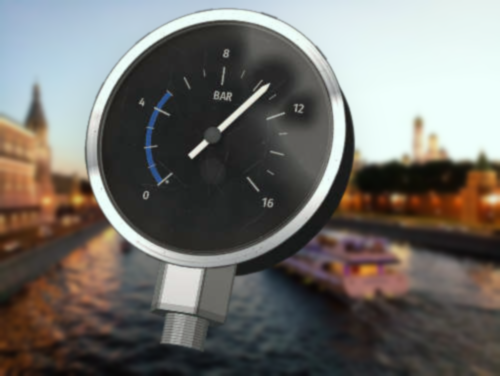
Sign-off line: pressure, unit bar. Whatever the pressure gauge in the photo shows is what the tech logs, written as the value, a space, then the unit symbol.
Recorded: 10.5 bar
